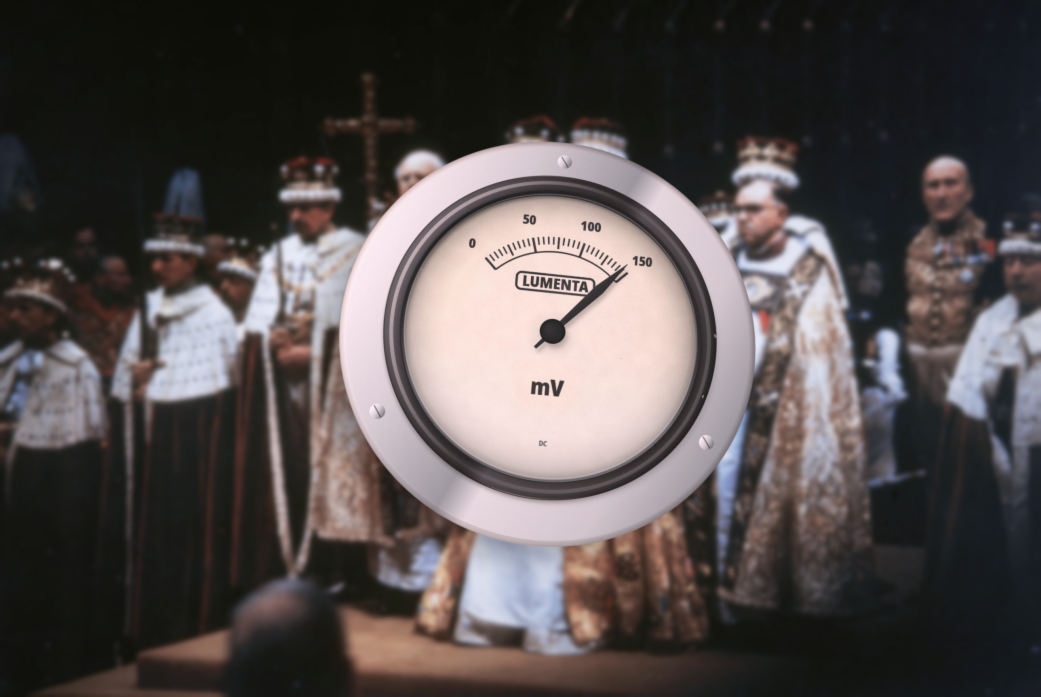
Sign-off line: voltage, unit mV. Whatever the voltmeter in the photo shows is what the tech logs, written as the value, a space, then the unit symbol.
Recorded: 145 mV
